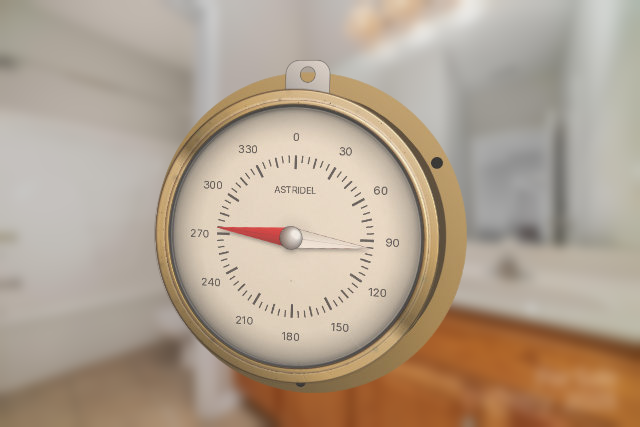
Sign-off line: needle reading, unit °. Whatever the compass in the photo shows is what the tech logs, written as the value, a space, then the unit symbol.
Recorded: 275 °
